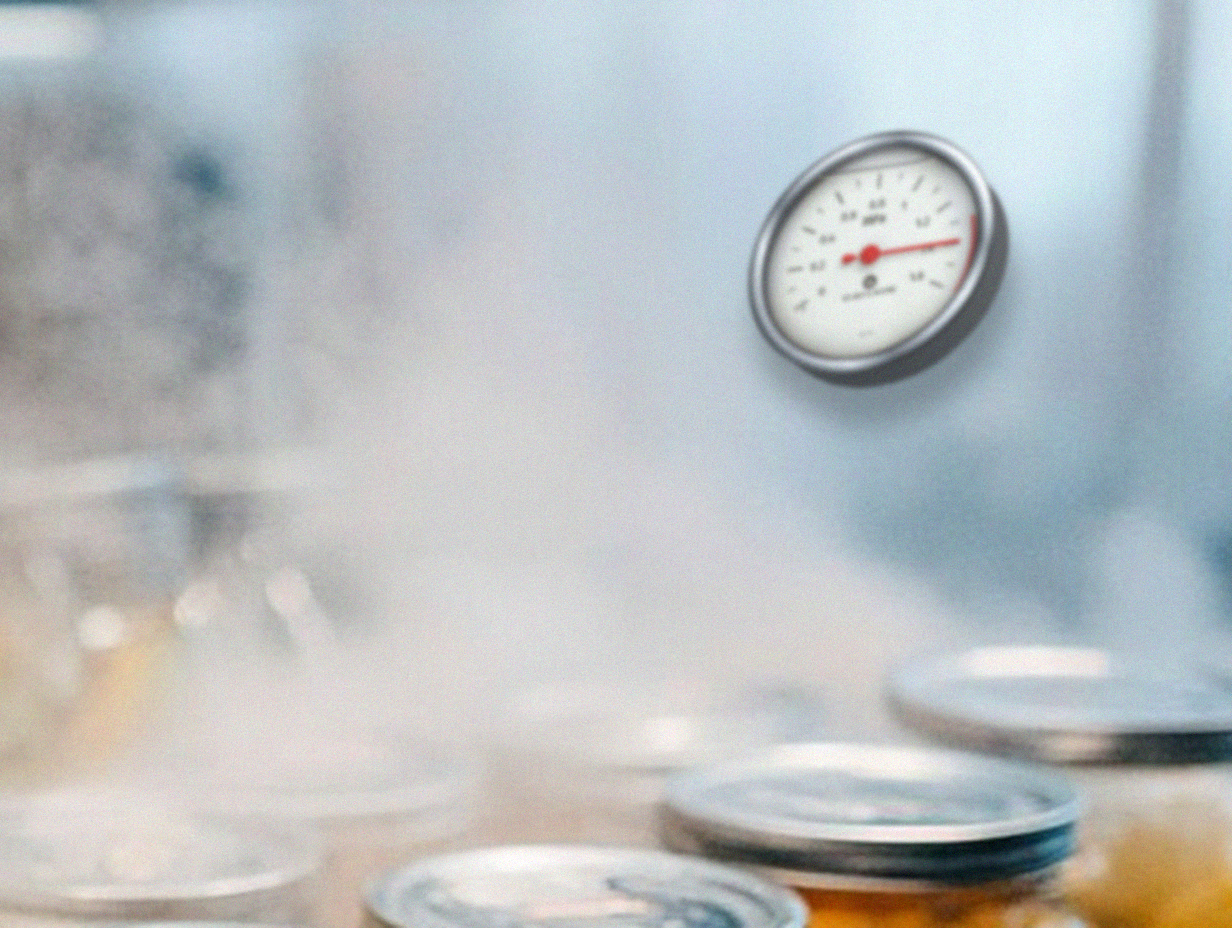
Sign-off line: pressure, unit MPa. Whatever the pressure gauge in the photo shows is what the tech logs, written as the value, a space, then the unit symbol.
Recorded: 1.4 MPa
